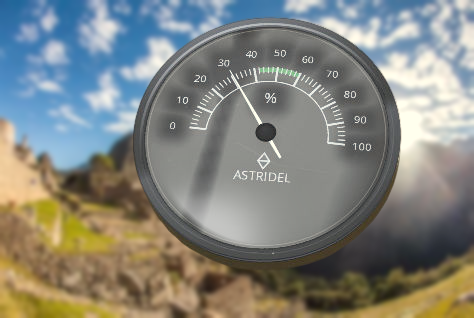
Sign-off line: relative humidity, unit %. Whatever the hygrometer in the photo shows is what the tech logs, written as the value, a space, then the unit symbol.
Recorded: 30 %
